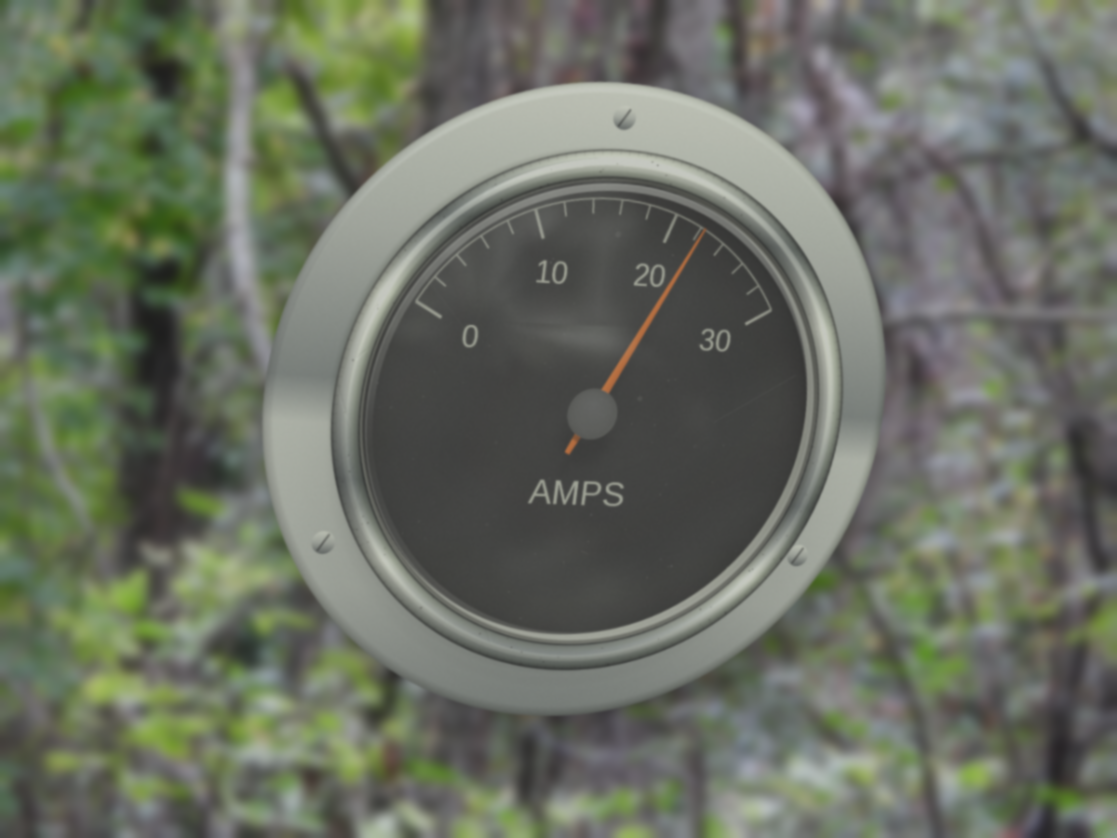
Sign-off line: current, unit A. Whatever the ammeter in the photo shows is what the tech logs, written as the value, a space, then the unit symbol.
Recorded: 22 A
